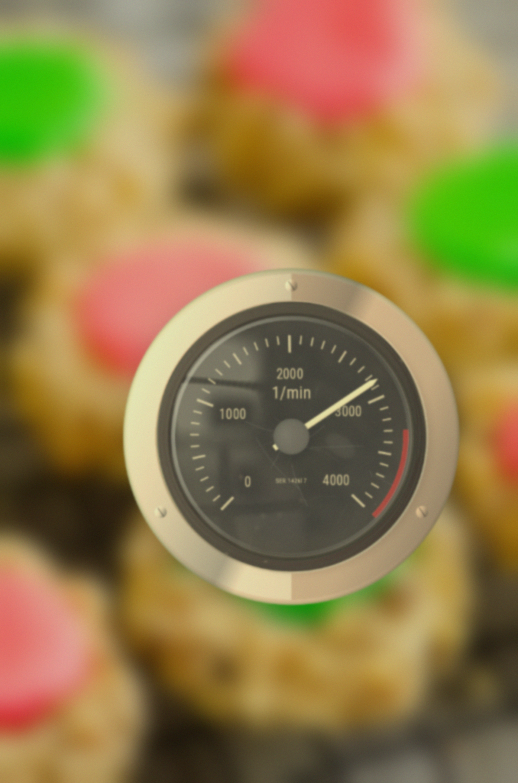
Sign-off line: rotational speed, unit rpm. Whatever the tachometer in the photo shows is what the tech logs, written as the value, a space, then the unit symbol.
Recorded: 2850 rpm
